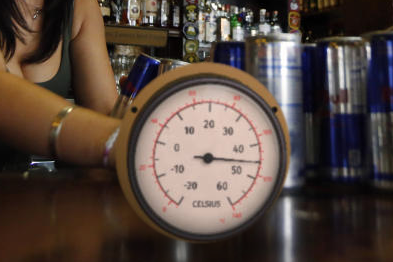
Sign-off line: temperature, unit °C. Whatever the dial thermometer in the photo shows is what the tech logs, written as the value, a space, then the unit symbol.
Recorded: 45 °C
